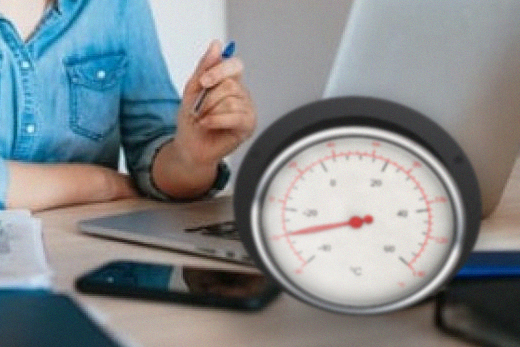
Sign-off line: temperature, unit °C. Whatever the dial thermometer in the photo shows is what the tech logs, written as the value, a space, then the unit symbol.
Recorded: -28 °C
